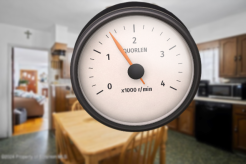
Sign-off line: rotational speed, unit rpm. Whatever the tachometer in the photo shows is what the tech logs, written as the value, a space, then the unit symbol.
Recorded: 1500 rpm
